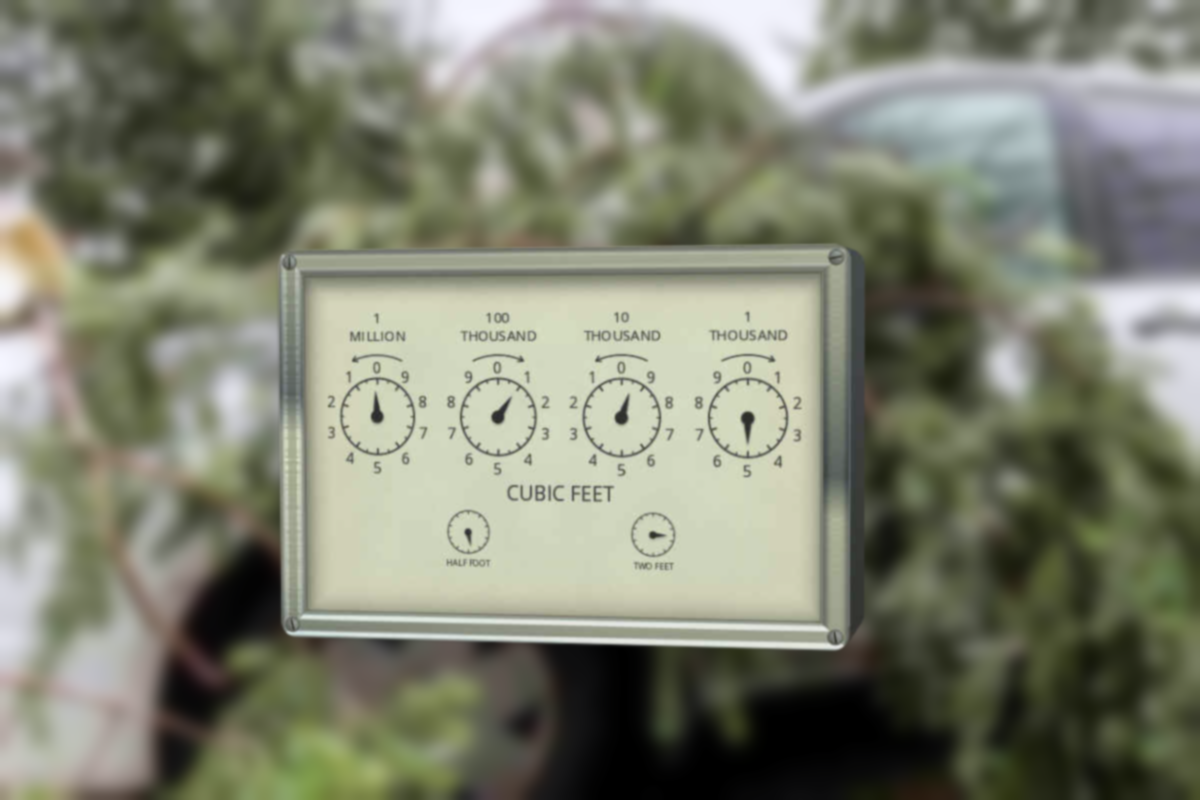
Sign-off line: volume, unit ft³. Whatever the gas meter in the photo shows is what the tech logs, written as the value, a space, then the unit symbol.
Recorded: 9500 ft³
